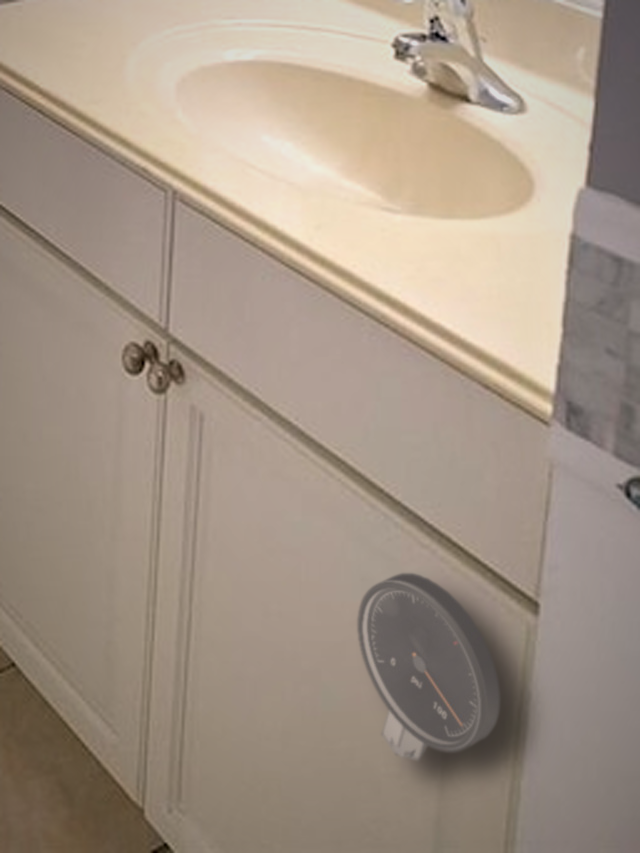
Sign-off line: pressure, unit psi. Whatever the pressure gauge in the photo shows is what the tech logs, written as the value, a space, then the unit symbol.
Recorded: 90 psi
